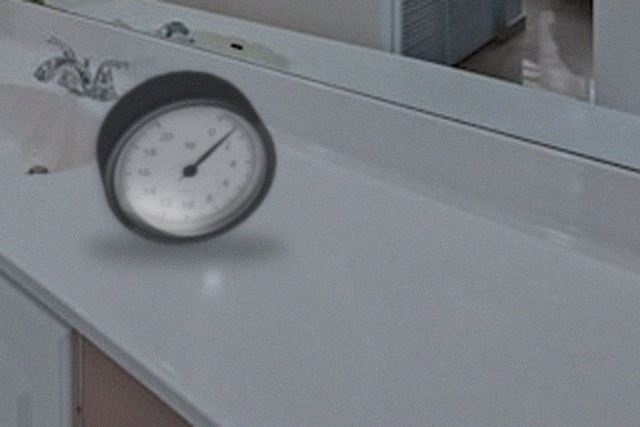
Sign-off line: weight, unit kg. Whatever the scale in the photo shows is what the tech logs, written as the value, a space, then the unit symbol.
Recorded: 1 kg
